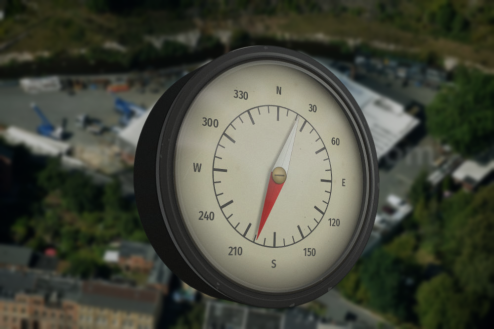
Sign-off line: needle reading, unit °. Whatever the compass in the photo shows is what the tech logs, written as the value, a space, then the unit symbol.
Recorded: 200 °
